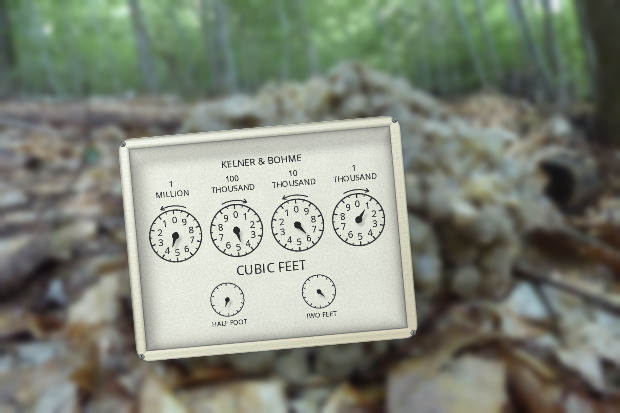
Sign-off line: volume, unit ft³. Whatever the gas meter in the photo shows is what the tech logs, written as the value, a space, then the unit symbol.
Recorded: 446100 ft³
